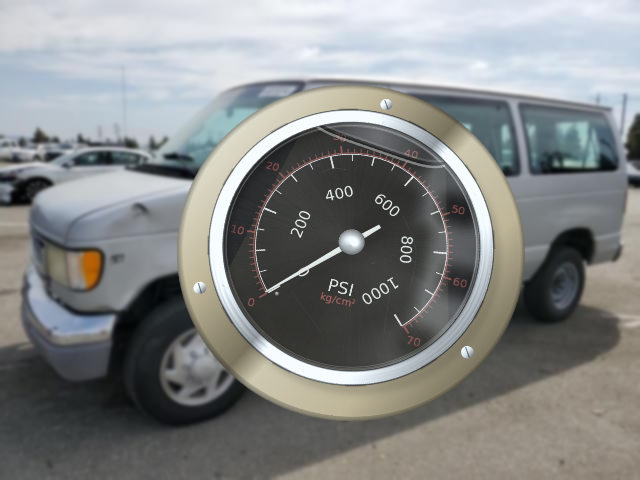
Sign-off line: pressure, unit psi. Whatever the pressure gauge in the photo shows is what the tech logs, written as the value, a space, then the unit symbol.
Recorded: 0 psi
